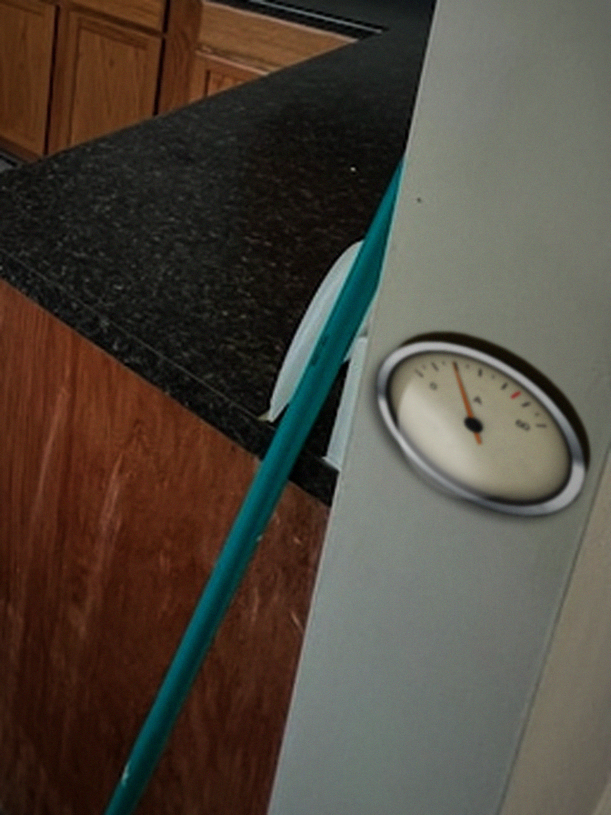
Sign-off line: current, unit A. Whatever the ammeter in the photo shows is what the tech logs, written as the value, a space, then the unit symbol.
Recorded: 20 A
